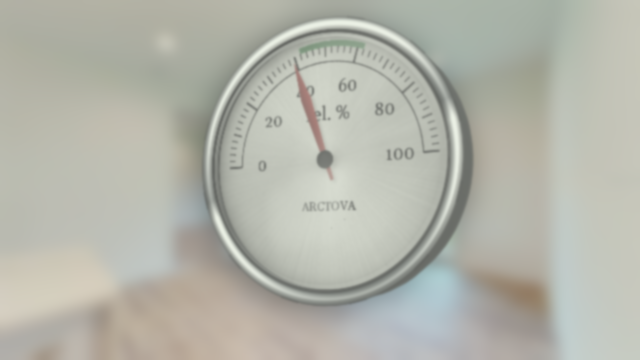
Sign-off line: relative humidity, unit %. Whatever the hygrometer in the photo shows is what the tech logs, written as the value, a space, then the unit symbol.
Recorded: 40 %
